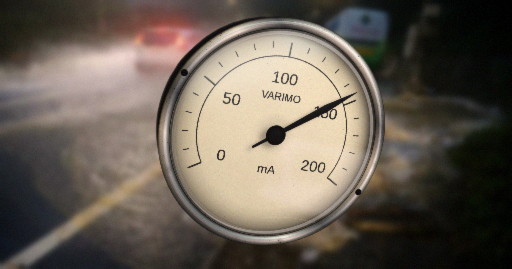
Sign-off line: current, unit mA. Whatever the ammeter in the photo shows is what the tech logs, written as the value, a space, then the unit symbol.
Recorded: 145 mA
